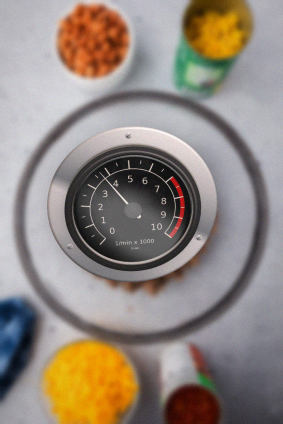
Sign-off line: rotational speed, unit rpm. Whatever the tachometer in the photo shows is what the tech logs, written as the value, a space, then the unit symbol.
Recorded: 3750 rpm
